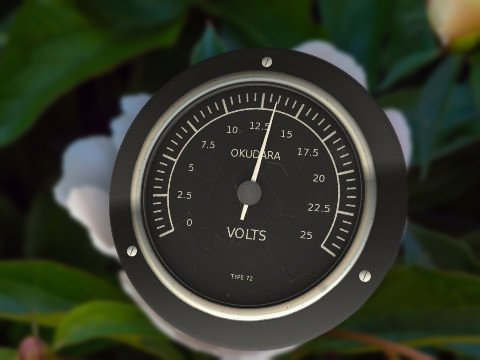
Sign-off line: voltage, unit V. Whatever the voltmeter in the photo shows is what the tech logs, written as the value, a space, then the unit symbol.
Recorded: 13.5 V
